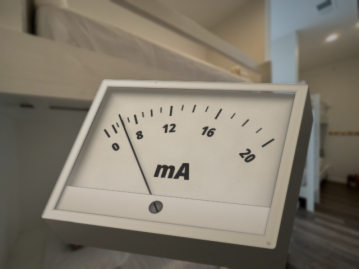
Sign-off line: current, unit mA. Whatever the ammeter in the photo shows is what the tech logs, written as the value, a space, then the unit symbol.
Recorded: 6 mA
